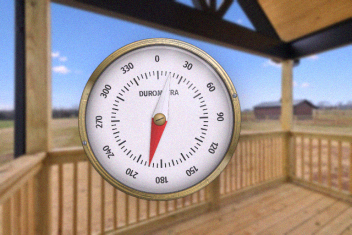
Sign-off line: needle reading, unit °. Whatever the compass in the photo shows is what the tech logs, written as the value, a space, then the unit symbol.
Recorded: 195 °
